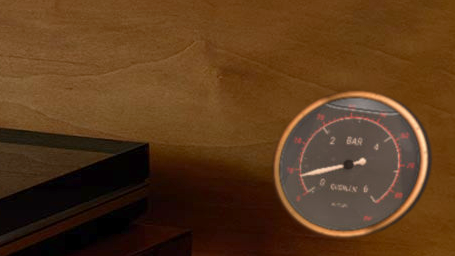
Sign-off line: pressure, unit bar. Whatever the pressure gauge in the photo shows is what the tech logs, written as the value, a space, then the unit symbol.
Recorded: 0.5 bar
